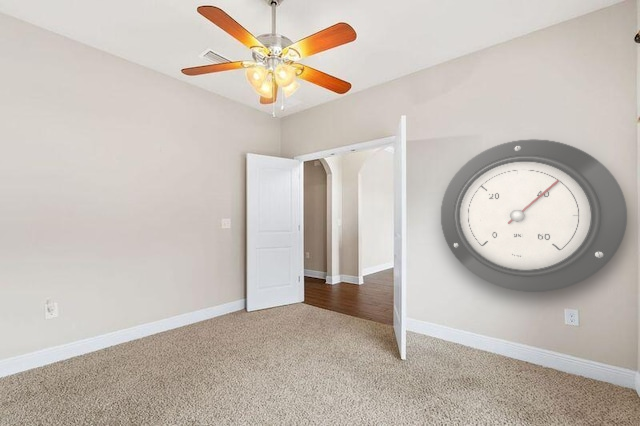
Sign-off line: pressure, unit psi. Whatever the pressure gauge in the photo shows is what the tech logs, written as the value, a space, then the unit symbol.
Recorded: 40 psi
